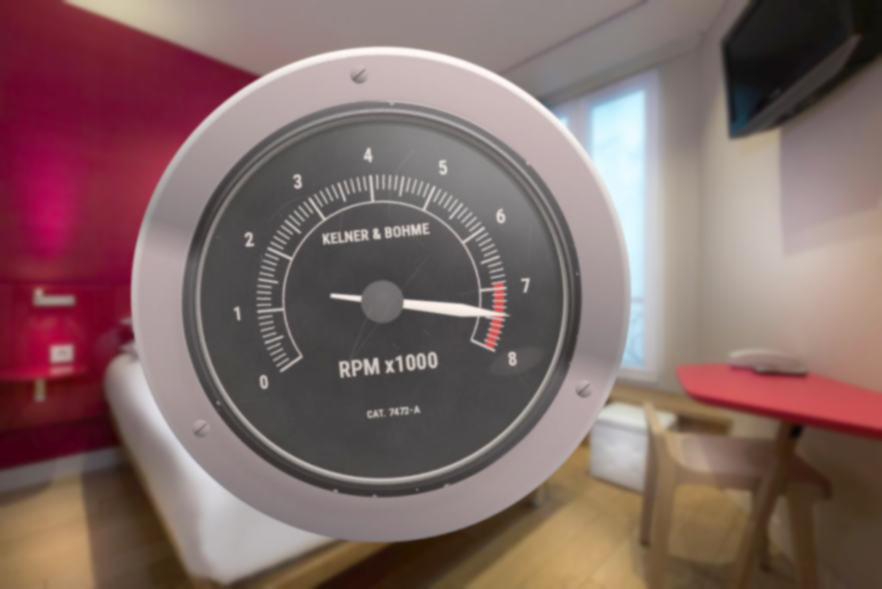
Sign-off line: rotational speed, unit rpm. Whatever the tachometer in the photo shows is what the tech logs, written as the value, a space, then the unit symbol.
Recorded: 7400 rpm
